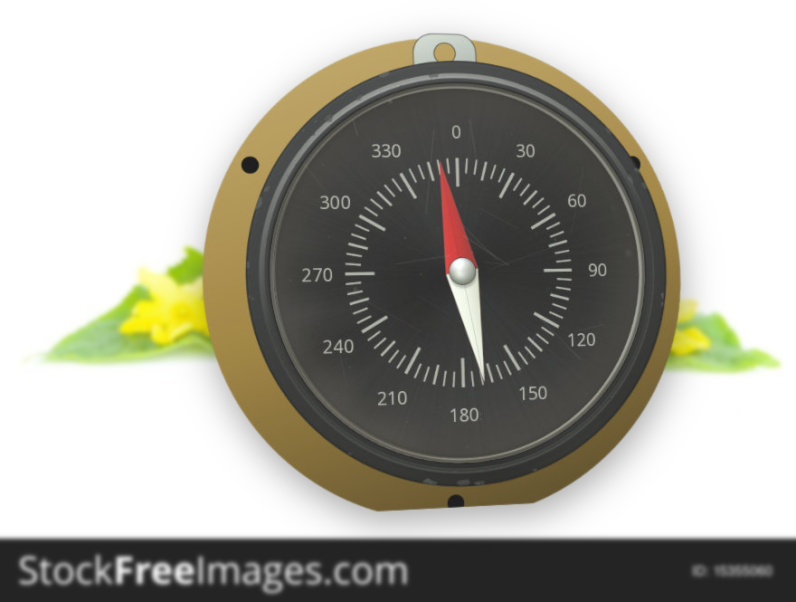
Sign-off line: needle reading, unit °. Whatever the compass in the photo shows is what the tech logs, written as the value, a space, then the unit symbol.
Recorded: 350 °
